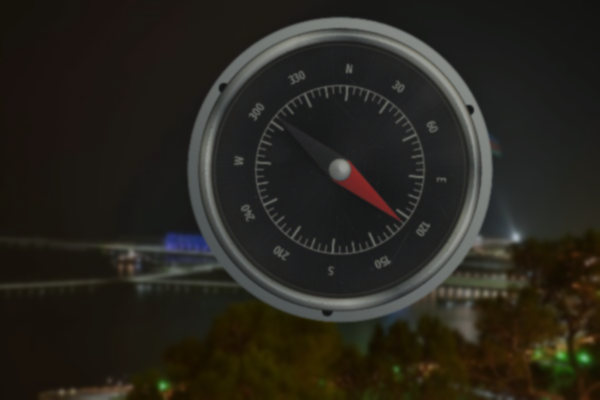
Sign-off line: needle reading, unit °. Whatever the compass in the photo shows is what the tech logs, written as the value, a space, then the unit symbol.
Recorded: 125 °
